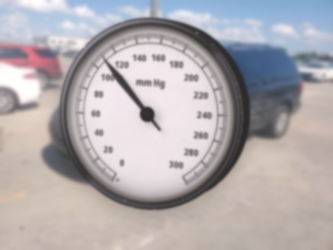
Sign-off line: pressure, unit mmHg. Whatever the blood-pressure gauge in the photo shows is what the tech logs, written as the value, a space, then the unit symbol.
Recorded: 110 mmHg
